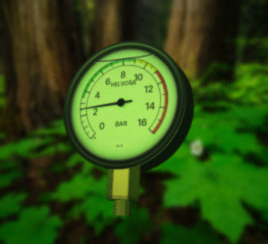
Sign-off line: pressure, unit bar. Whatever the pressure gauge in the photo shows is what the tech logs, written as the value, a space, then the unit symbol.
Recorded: 2.5 bar
